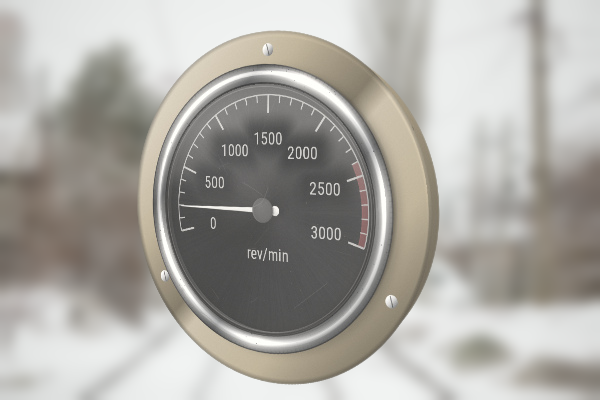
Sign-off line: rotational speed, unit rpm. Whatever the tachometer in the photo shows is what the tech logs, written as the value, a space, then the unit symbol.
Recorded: 200 rpm
